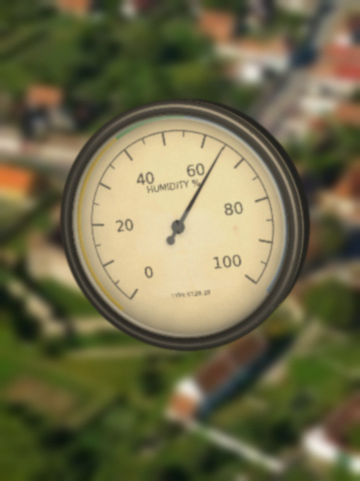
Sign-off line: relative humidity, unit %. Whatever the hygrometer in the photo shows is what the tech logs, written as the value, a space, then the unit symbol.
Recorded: 65 %
